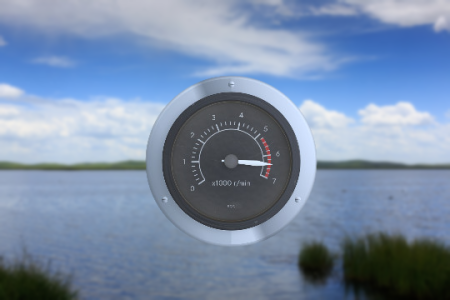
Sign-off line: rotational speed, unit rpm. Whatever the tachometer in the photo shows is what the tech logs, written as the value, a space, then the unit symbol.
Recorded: 6400 rpm
